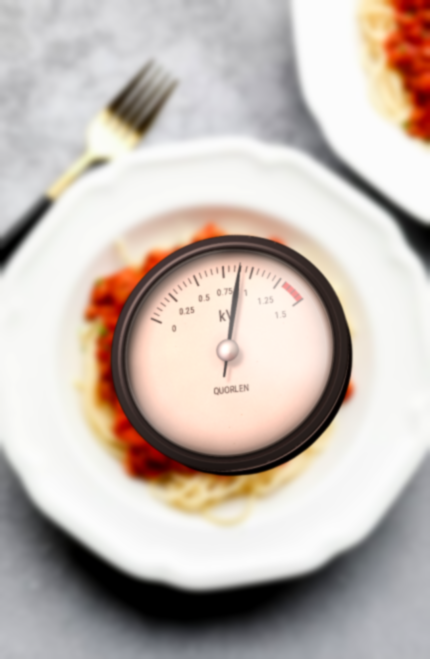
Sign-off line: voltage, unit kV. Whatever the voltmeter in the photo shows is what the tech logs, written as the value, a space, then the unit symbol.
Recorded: 0.9 kV
